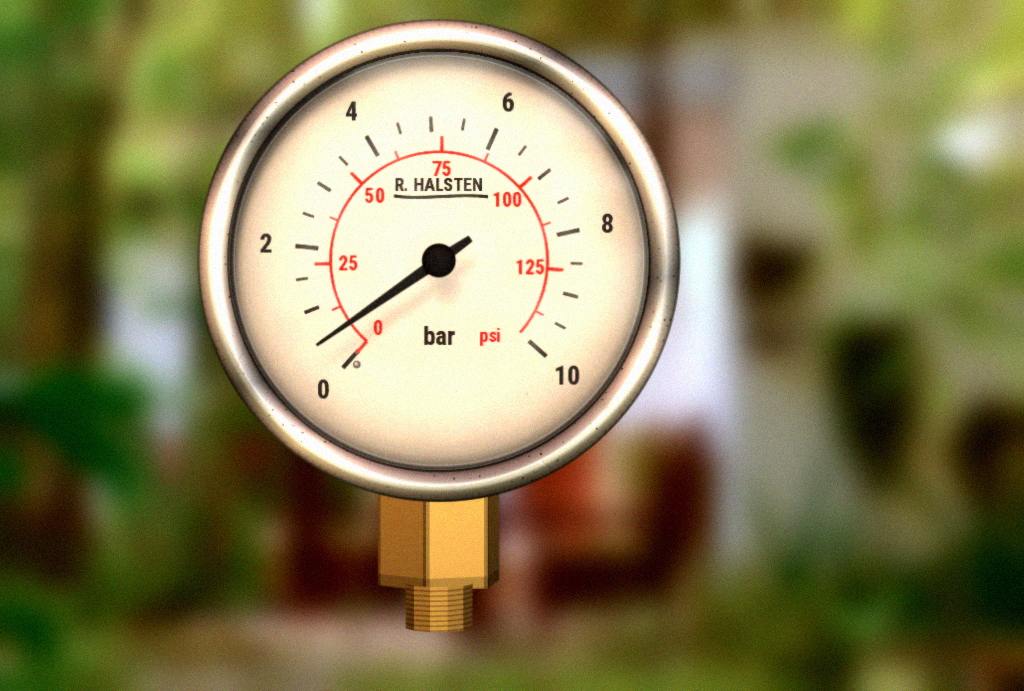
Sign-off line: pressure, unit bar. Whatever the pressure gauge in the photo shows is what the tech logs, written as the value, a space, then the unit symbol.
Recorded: 0.5 bar
